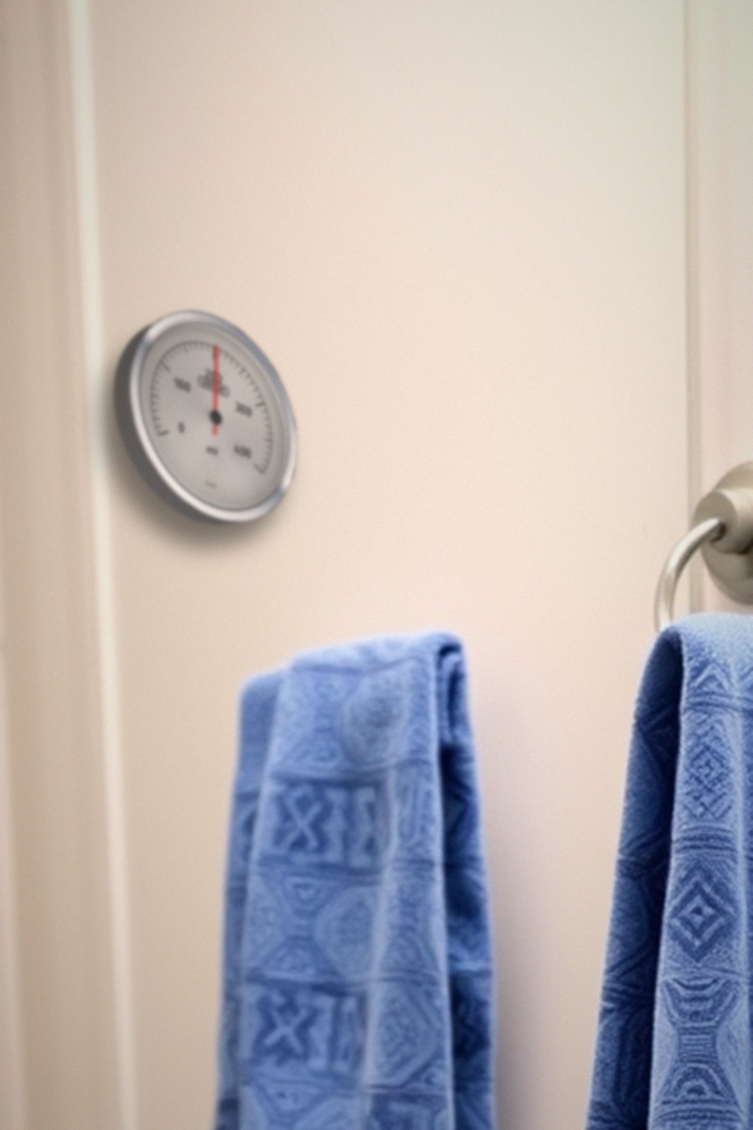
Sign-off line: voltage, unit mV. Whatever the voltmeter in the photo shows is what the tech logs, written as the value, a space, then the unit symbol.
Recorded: 200 mV
